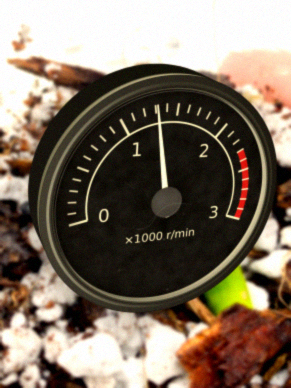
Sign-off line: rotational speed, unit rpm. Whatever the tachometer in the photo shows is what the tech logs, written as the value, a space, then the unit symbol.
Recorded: 1300 rpm
